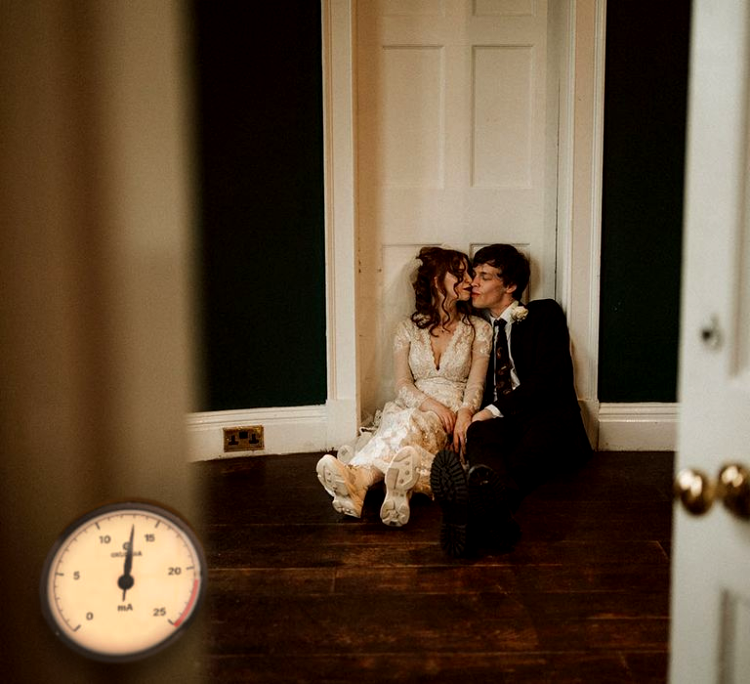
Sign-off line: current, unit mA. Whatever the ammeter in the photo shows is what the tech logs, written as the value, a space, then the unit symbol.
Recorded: 13 mA
